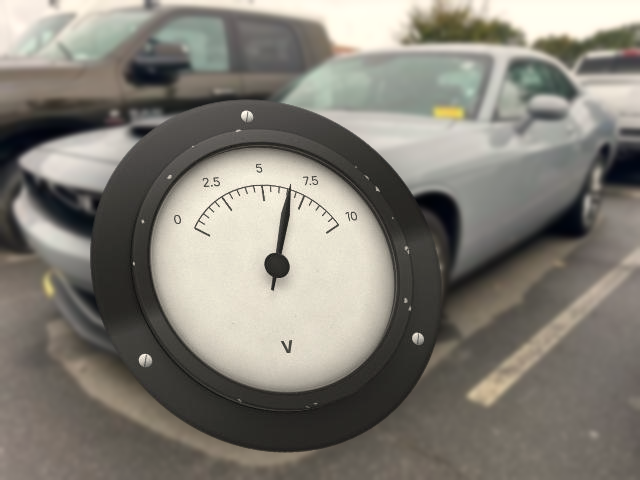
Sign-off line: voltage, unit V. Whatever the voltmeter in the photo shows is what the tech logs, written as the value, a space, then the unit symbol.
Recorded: 6.5 V
